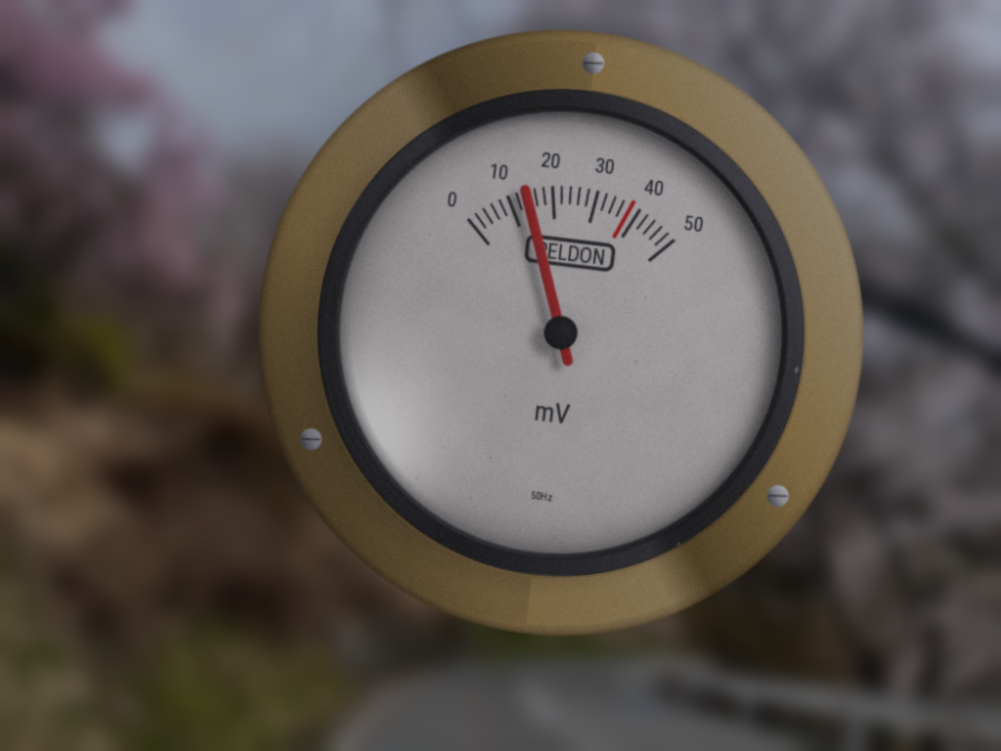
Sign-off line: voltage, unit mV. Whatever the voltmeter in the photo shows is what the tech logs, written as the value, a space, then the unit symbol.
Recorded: 14 mV
